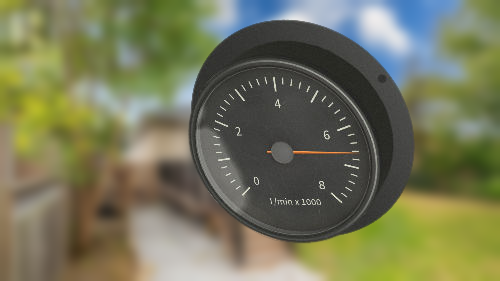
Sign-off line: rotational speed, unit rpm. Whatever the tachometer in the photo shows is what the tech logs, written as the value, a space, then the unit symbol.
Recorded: 6600 rpm
